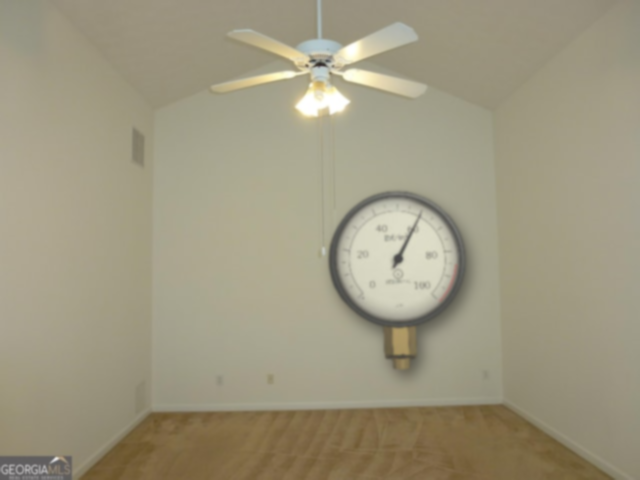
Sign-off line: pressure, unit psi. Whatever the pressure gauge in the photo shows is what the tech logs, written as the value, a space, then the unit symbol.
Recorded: 60 psi
